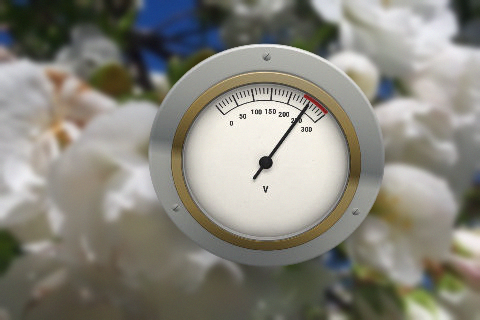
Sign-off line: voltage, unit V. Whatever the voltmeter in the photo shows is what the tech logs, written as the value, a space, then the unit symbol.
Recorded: 250 V
